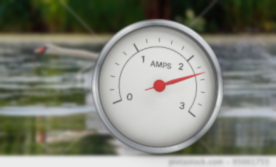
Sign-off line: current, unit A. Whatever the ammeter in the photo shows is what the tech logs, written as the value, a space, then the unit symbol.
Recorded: 2.3 A
